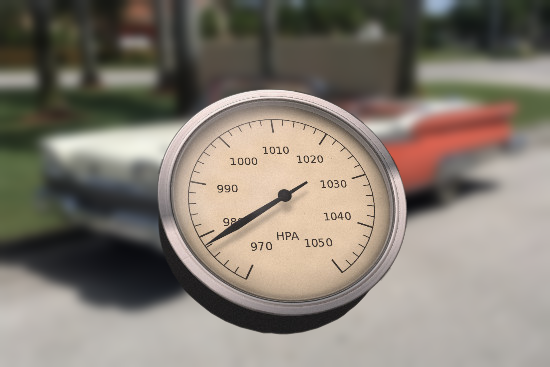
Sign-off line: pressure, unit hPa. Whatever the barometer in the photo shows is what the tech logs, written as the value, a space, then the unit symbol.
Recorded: 978 hPa
